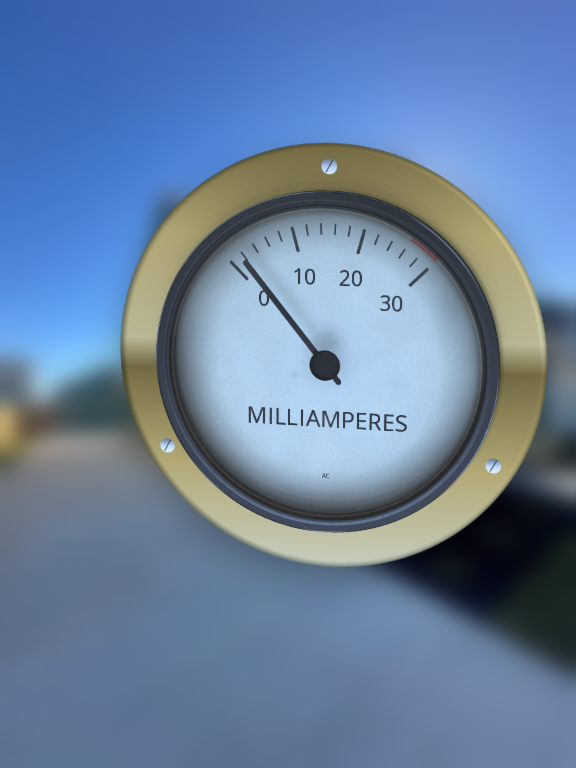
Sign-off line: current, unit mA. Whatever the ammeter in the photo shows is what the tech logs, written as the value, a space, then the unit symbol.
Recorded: 2 mA
